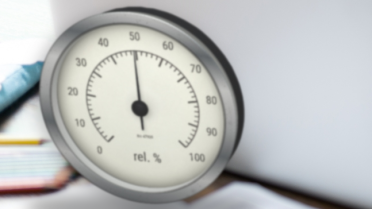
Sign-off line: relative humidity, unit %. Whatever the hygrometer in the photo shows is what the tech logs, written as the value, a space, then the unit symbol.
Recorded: 50 %
